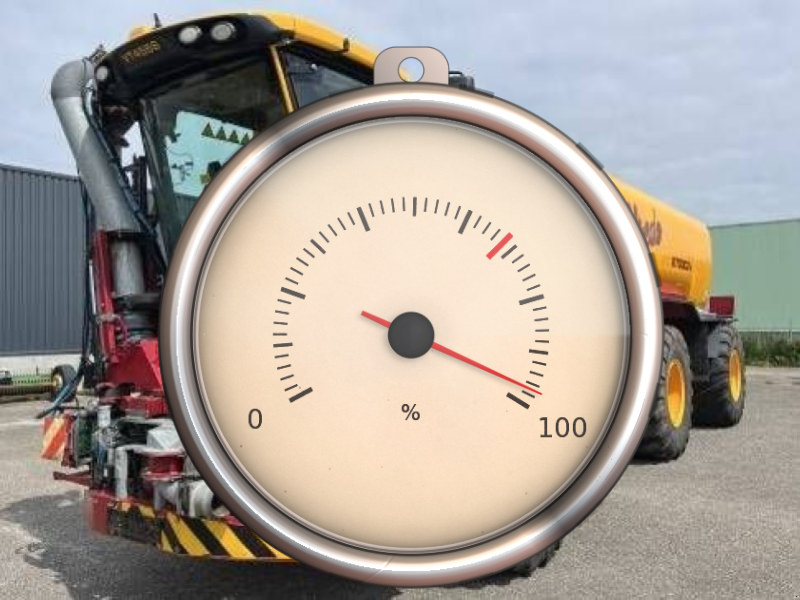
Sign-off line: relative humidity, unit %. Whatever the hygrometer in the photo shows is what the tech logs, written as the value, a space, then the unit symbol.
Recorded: 97 %
